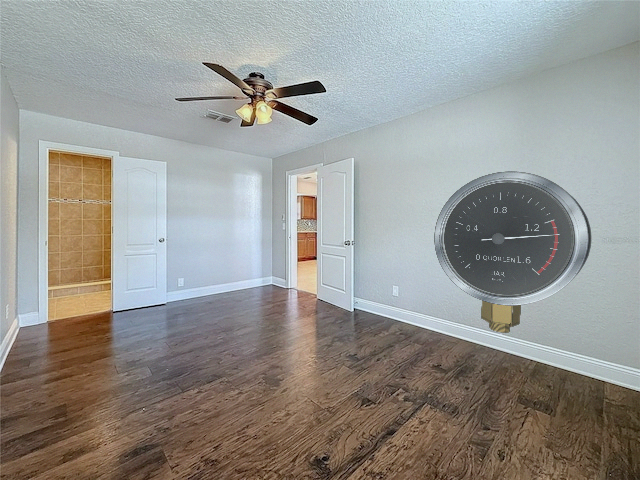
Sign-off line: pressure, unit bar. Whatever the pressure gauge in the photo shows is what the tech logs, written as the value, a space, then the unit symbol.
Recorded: 1.3 bar
